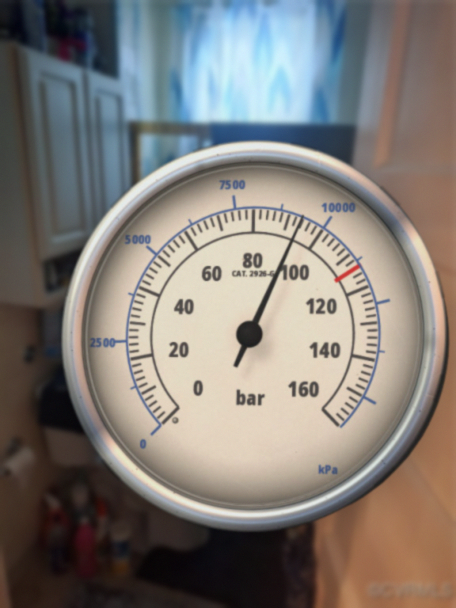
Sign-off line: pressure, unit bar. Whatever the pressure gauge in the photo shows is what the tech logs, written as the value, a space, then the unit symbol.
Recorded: 94 bar
